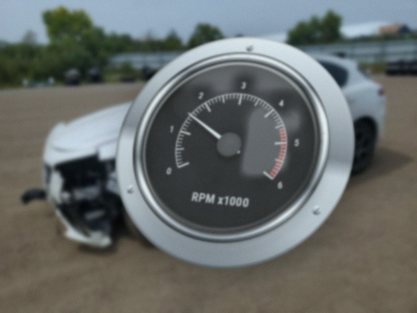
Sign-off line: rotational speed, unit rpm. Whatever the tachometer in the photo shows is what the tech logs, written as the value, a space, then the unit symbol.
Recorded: 1500 rpm
